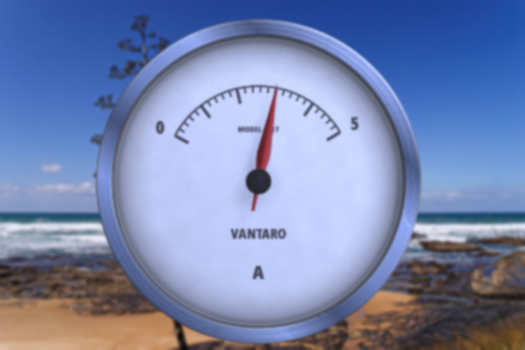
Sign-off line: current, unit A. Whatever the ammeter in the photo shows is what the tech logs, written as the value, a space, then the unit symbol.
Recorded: 3 A
